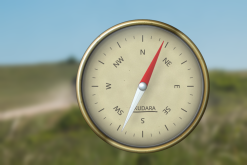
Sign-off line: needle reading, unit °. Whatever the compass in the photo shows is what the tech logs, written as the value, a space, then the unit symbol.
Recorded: 25 °
